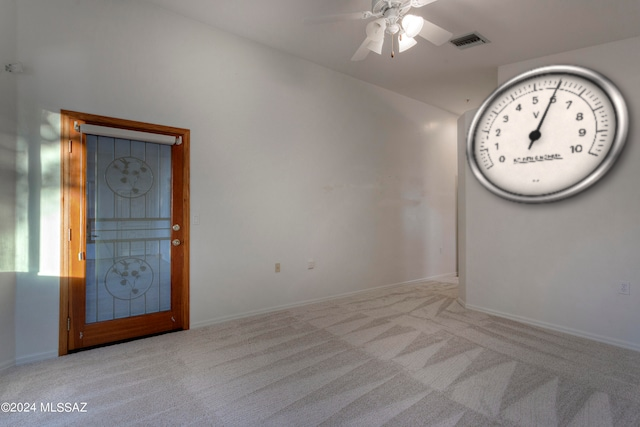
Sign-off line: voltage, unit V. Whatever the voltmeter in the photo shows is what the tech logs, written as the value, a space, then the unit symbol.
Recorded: 6 V
